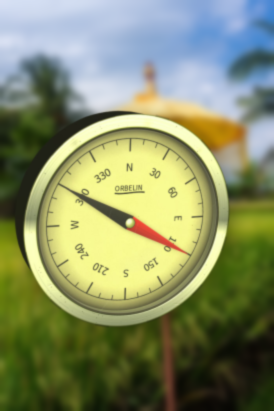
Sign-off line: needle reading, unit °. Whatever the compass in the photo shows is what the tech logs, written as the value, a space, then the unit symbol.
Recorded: 120 °
